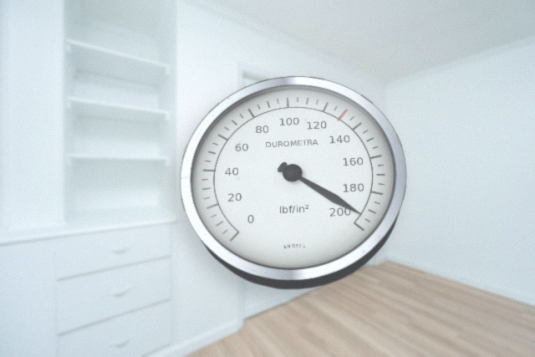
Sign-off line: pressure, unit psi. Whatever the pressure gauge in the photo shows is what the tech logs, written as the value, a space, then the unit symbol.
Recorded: 195 psi
